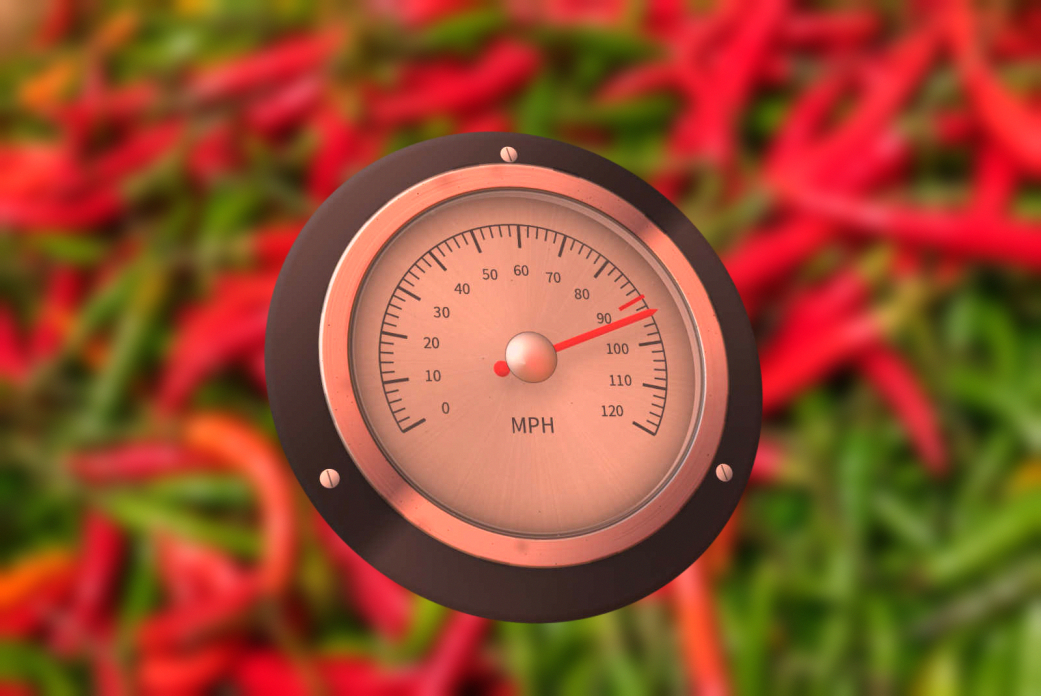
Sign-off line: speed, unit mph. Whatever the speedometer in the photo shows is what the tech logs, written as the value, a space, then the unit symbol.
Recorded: 94 mph
